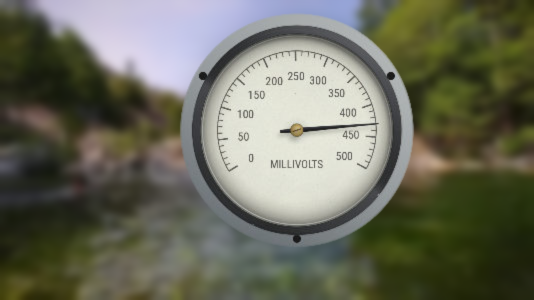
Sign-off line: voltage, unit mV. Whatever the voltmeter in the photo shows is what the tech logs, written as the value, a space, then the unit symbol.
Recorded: 430 mV
